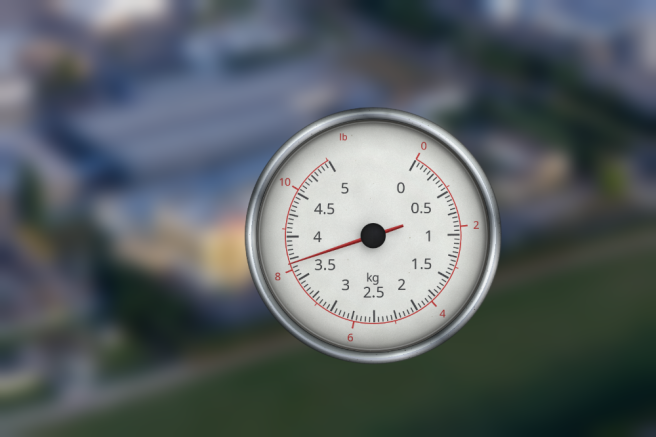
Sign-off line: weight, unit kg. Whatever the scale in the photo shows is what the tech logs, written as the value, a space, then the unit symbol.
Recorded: 3.7 kg
